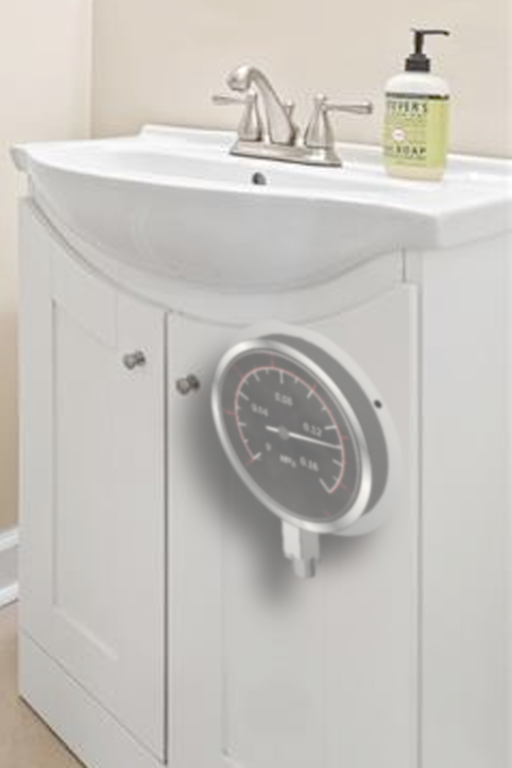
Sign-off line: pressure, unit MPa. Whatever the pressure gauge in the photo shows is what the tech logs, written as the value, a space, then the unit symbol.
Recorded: 0.13 MPa
